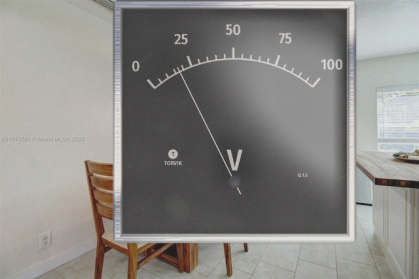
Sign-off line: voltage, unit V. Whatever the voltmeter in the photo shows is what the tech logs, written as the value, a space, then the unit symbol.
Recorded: 17.5 V
